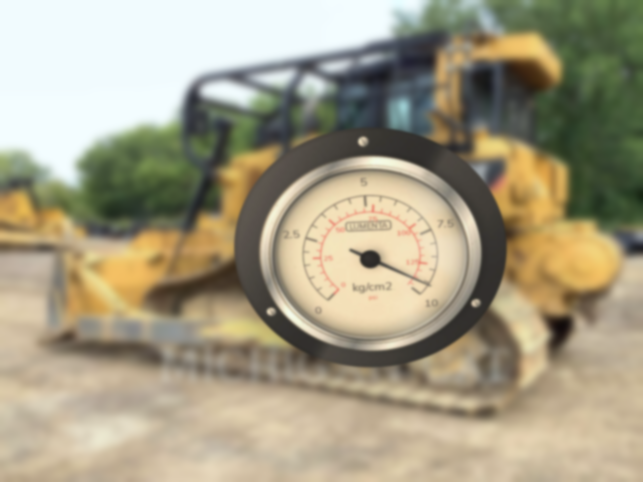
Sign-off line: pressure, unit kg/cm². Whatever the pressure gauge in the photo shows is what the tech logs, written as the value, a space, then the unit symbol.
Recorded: 9.5 kg/cm²
